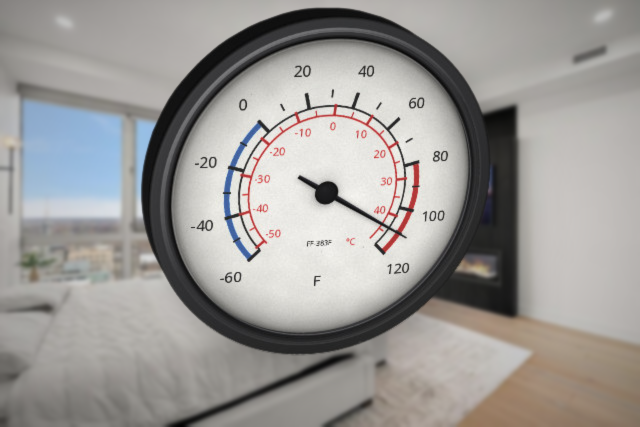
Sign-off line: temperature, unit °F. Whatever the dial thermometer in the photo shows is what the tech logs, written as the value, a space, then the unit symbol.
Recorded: 110 °F
